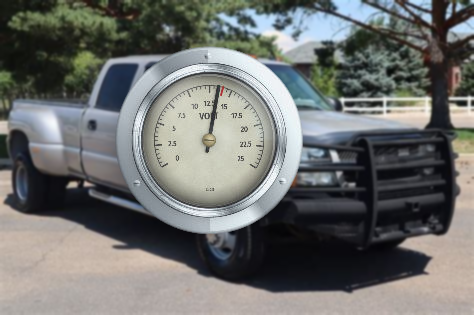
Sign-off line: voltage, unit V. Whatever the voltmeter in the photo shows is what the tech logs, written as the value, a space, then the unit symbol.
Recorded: 13.5 V
